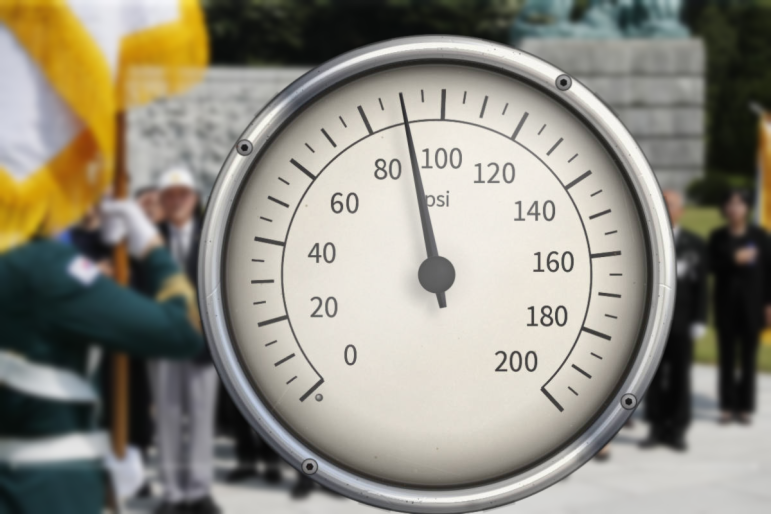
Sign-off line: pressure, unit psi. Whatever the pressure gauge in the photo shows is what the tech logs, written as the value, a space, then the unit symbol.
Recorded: 90 psi
